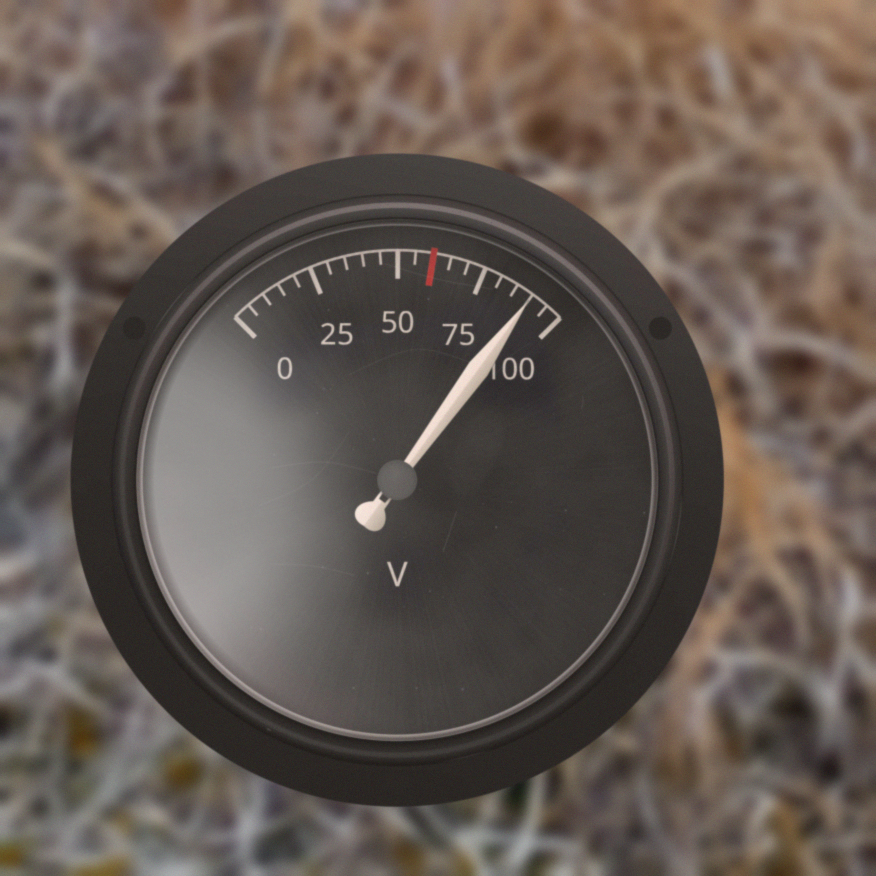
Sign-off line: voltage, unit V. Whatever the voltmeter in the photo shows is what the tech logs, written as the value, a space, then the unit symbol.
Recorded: 90 V
